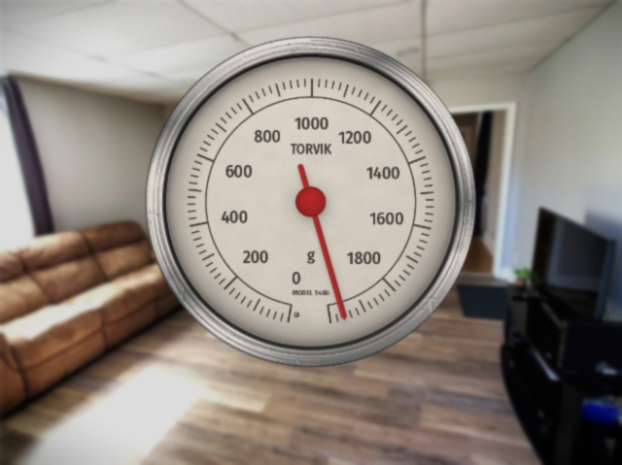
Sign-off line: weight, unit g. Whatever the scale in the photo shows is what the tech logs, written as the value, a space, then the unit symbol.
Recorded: 1960 g
